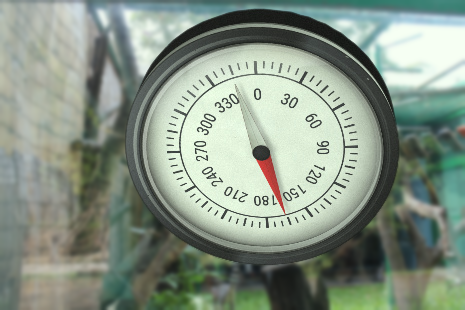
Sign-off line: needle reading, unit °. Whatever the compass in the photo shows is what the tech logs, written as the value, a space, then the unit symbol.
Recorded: 165 °
